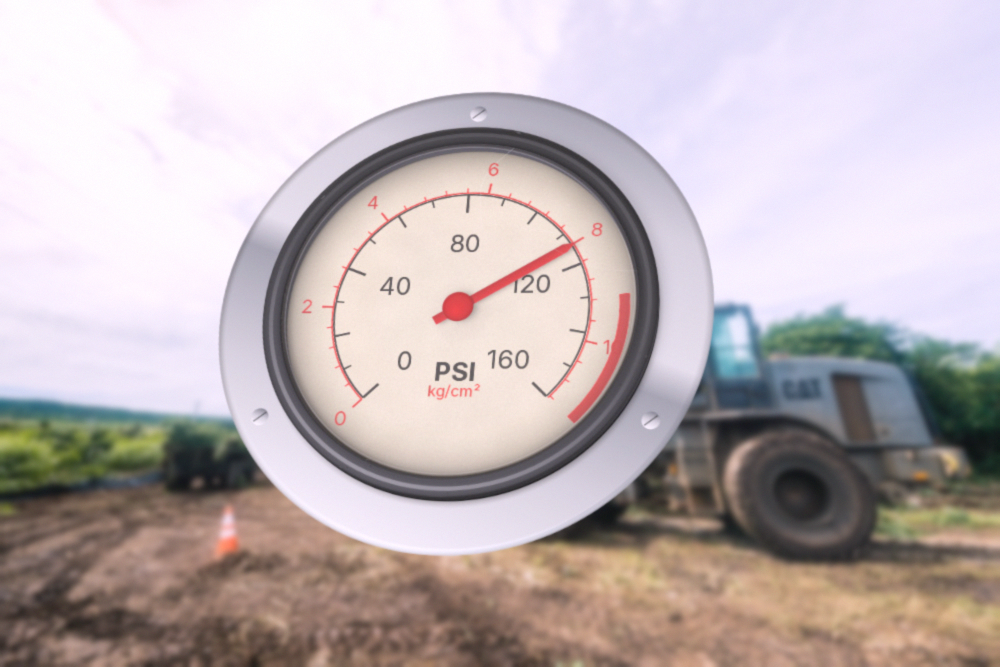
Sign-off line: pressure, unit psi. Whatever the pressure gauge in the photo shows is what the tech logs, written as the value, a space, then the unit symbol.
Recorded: 115 psi
